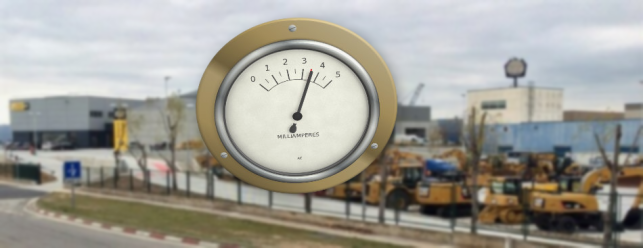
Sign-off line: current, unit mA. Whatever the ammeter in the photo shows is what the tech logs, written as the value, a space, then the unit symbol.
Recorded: 3.5 mA
